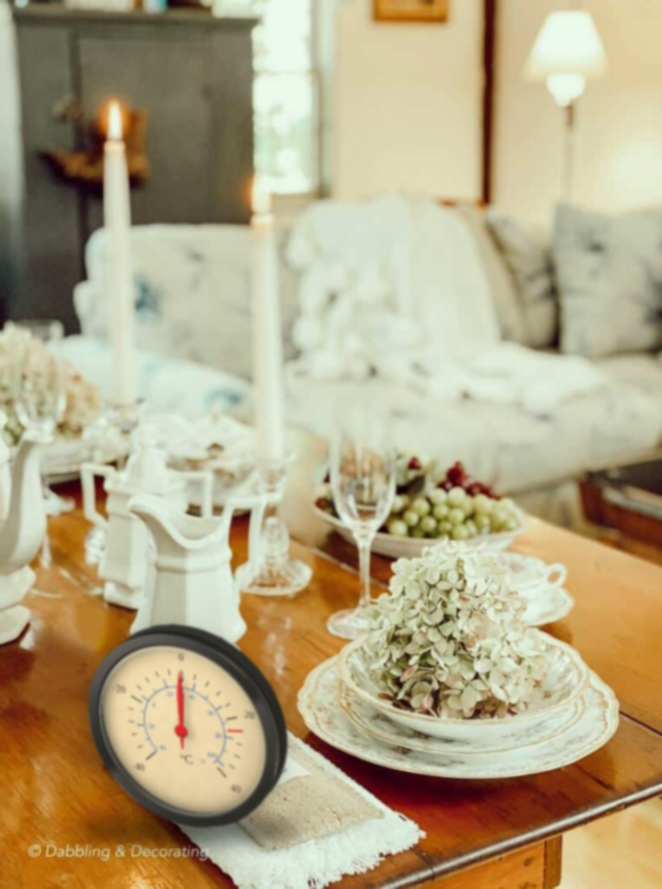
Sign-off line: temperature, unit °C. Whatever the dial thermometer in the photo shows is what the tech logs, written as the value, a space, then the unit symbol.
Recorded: 0 °C
